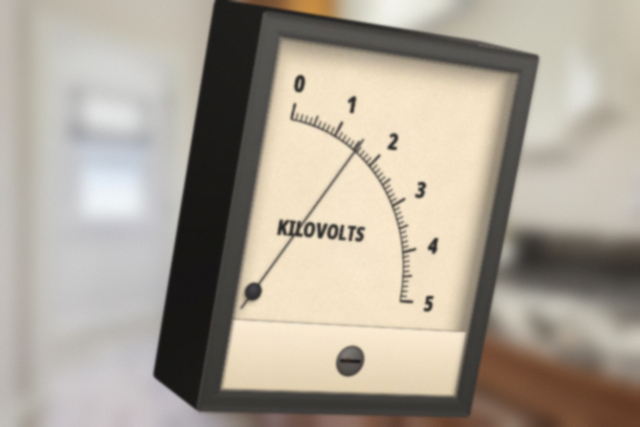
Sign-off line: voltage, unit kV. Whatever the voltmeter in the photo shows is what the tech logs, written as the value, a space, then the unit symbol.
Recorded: 1.5 kV
